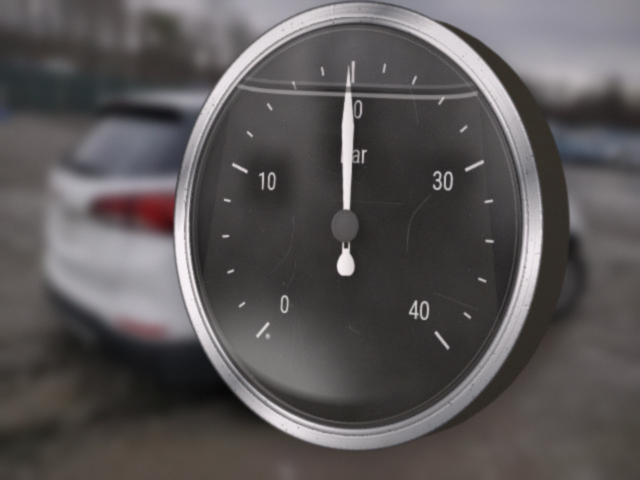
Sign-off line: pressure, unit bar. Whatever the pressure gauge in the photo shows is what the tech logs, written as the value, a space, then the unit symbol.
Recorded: 20 bar
